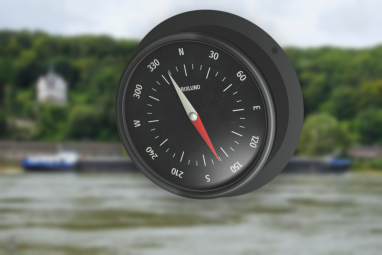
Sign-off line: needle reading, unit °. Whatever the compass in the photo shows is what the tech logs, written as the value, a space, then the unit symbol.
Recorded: 160 °
